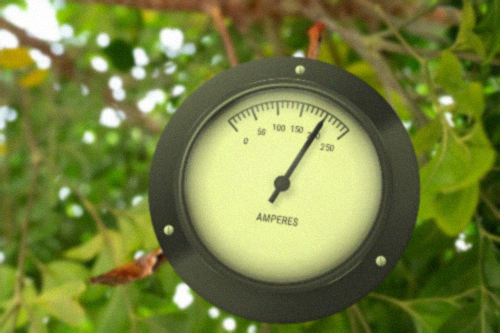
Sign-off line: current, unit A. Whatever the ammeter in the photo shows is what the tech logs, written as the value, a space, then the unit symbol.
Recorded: 200 A
